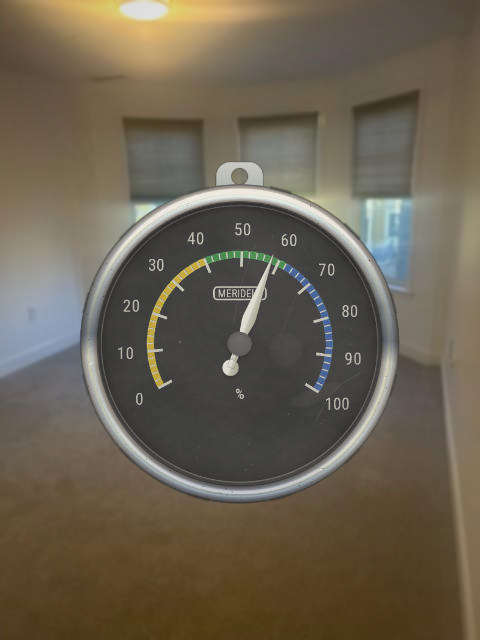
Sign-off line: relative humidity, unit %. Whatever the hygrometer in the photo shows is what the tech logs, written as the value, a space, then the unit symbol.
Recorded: 58 %
